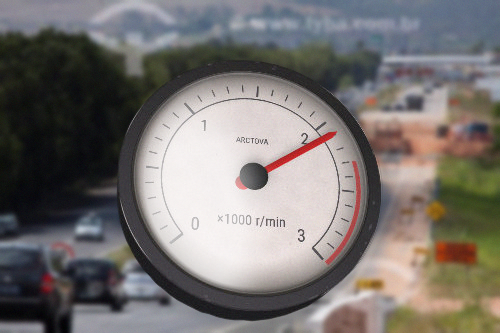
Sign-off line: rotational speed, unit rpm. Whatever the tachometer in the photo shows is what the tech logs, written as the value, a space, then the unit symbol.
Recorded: 2100 rpm
